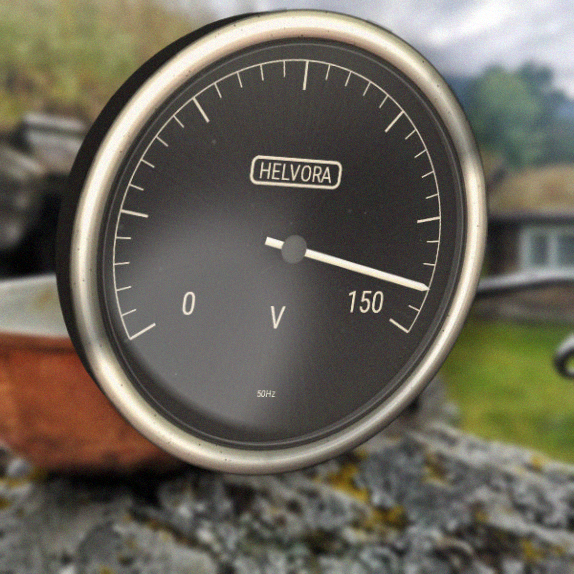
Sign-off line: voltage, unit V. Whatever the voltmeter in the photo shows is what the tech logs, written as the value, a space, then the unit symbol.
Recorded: 140 V
